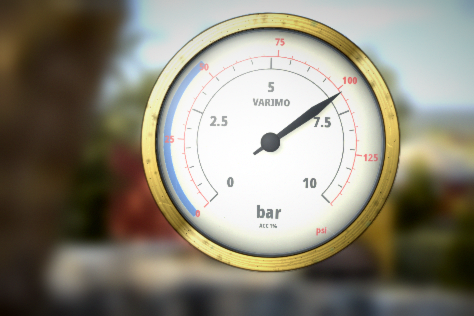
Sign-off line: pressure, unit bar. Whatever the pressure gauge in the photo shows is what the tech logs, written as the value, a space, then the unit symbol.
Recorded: 7 bar
